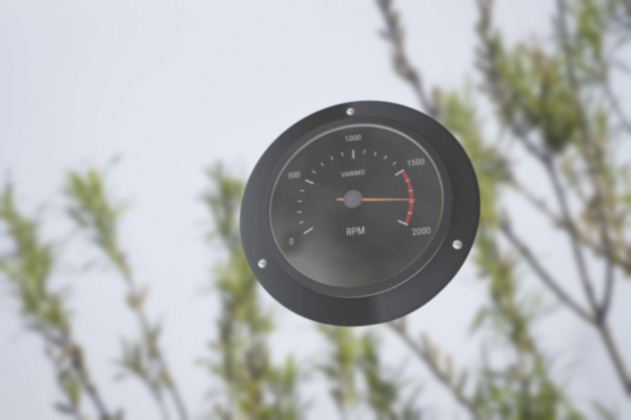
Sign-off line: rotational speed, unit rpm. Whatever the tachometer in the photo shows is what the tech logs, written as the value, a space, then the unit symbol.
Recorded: 1800 rpm
